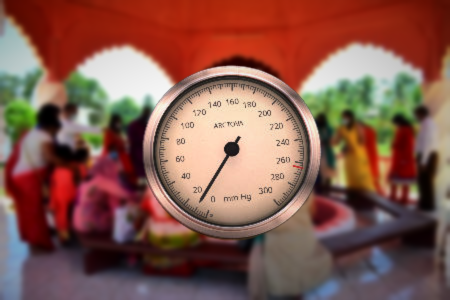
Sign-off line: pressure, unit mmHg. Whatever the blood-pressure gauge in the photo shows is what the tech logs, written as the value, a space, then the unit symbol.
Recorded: 10 mmHg
